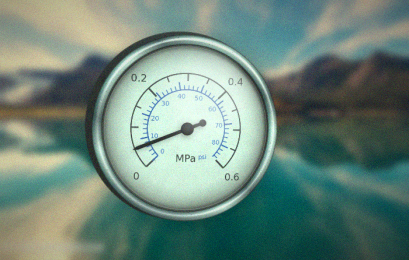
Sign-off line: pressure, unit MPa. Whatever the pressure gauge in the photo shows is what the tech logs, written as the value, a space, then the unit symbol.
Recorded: 0.05 MPa
